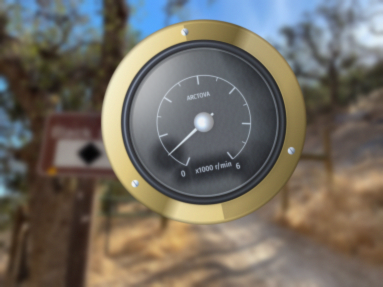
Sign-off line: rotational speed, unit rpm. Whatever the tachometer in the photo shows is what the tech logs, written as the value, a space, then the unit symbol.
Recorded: 500 rpm
